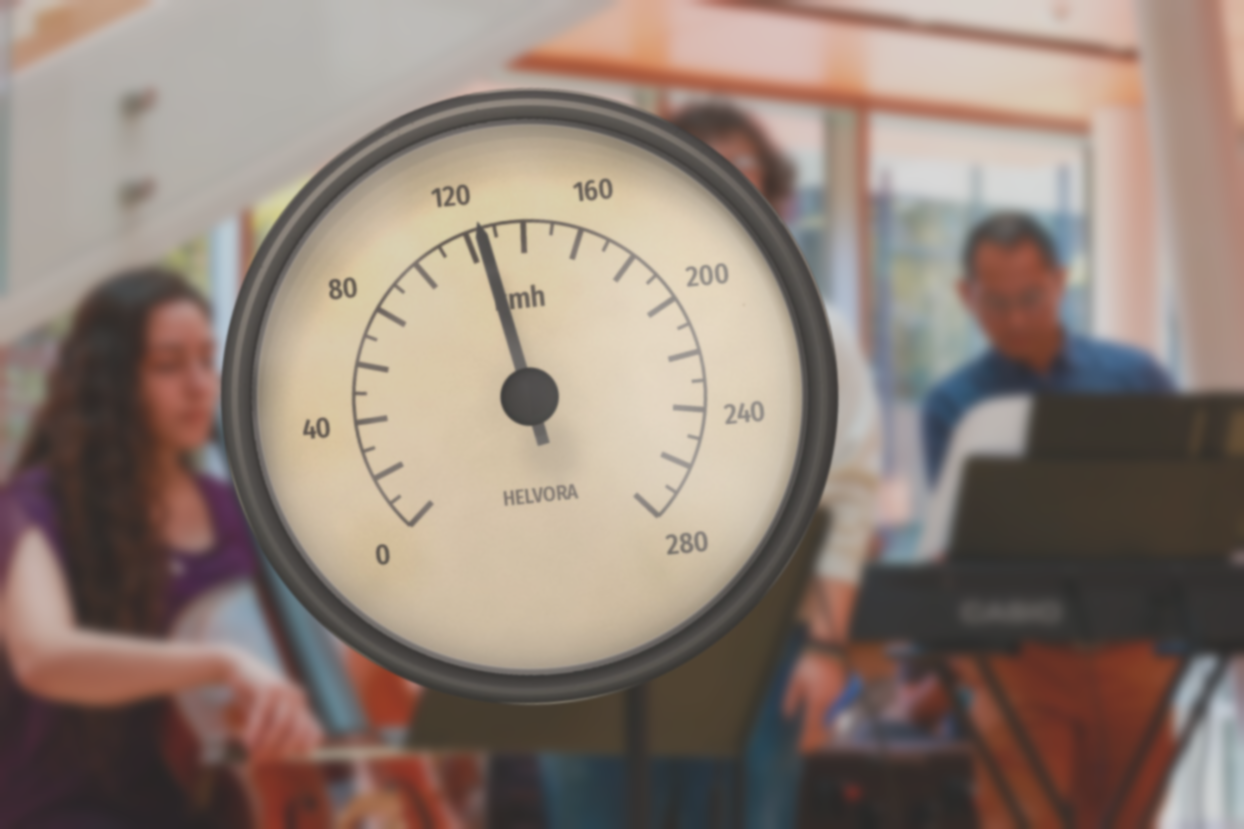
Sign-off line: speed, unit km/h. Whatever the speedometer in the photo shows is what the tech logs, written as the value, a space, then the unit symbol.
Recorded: 125 km/h
